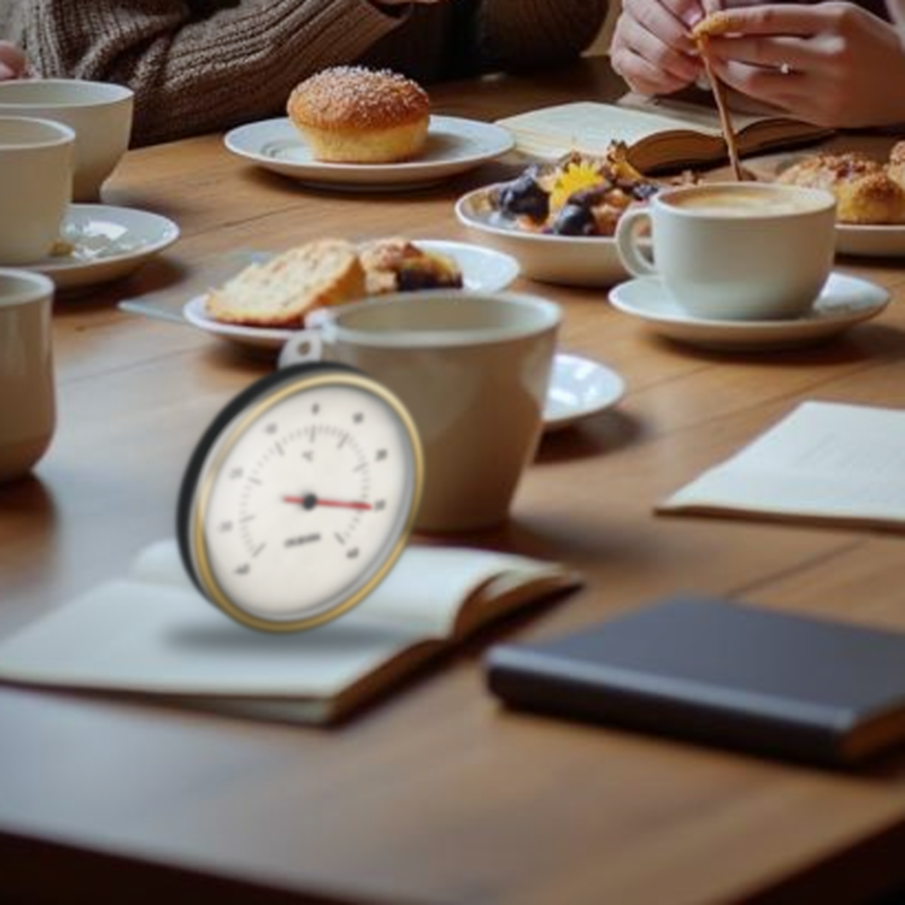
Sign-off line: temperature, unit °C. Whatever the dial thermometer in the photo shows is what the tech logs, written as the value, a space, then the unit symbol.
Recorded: 30 °C
